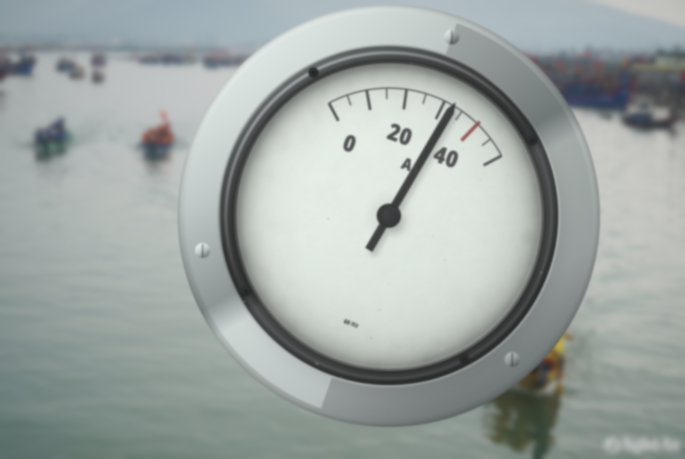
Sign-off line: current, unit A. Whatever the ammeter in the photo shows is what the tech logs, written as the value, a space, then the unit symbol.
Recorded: 32.5 A
